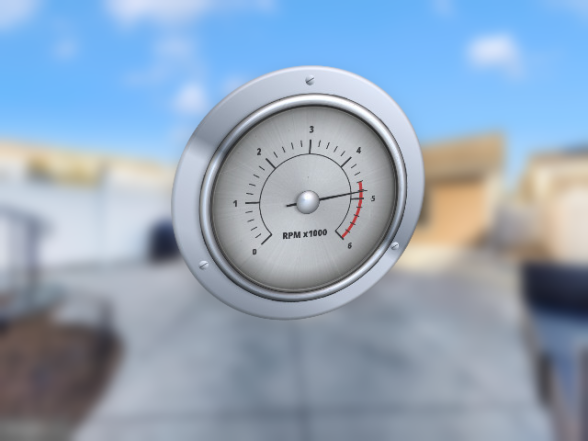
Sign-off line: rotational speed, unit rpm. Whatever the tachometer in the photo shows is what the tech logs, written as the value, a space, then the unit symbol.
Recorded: 4800 rpm
